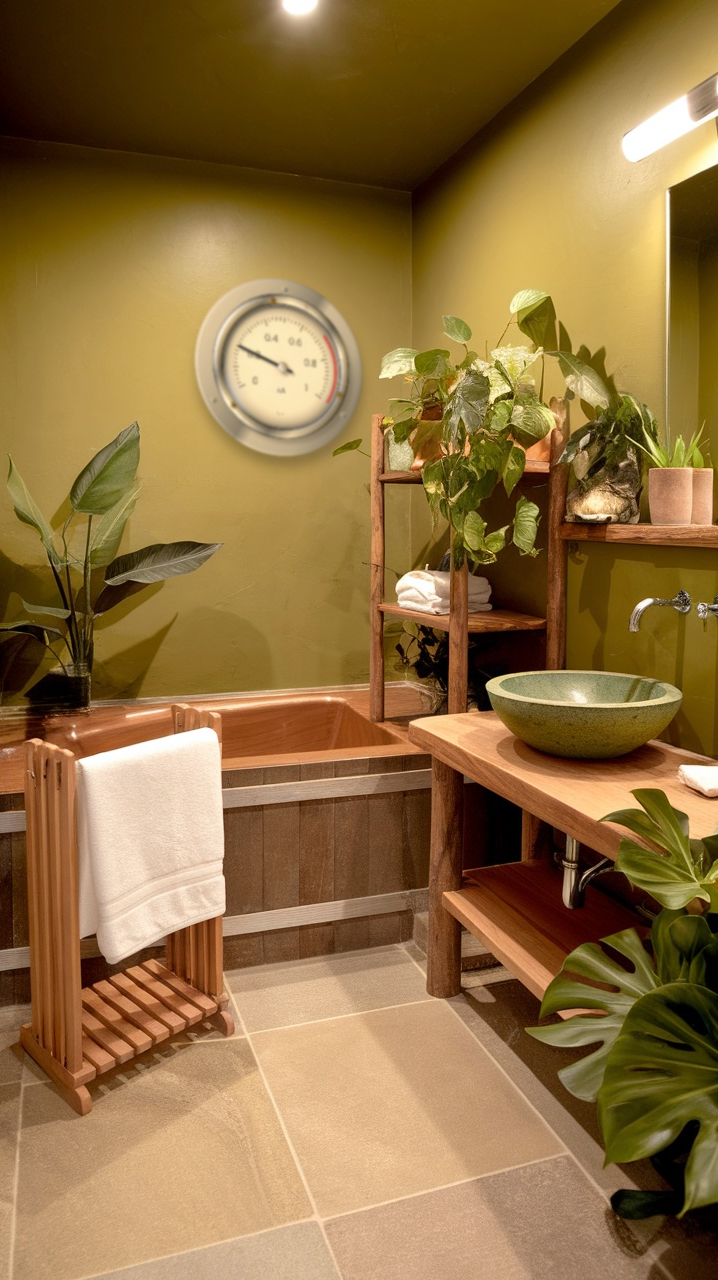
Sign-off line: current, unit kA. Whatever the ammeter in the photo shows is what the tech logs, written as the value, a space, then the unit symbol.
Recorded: 0.2 kA
